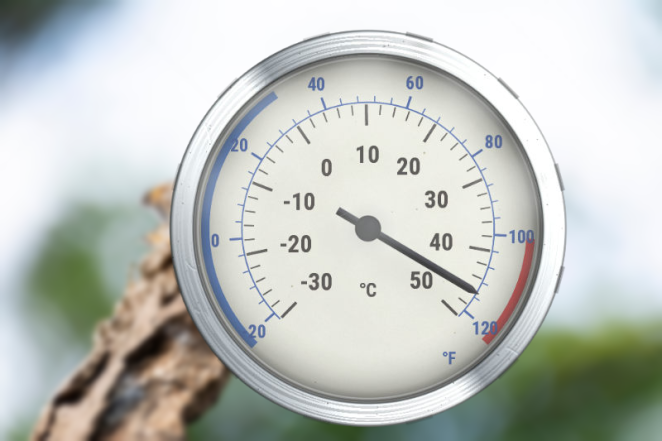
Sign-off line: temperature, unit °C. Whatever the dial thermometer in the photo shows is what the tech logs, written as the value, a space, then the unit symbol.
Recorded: 46 °C
